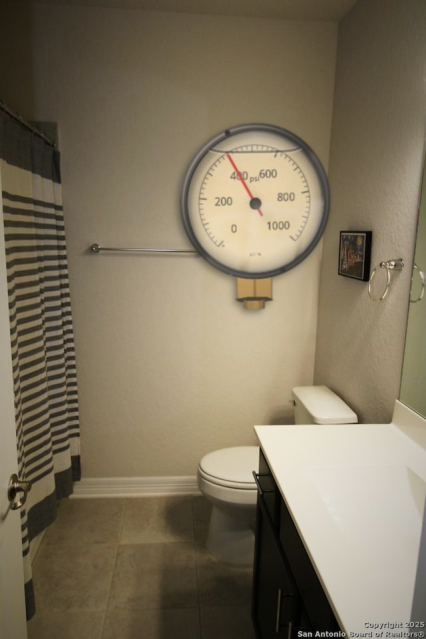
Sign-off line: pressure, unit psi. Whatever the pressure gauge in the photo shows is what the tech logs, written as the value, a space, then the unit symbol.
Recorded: 400 psi
